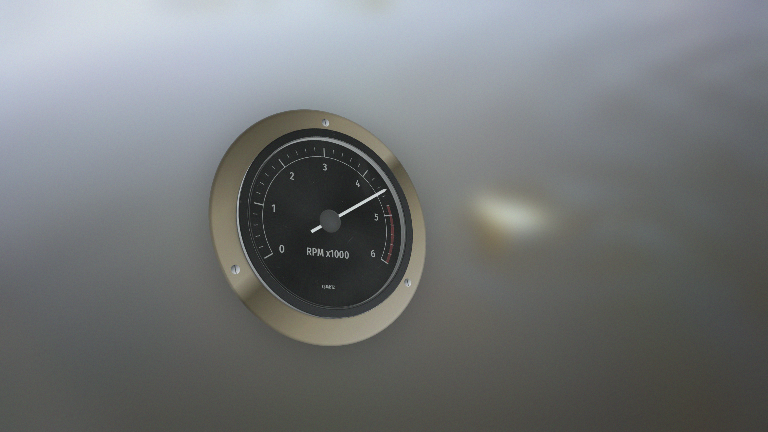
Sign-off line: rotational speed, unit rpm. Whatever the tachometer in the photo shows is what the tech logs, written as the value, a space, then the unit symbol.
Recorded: 4500 rpm
